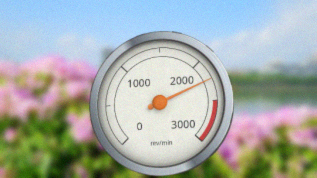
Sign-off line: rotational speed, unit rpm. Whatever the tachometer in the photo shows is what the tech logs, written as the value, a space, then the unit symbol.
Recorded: 2250 rpm
